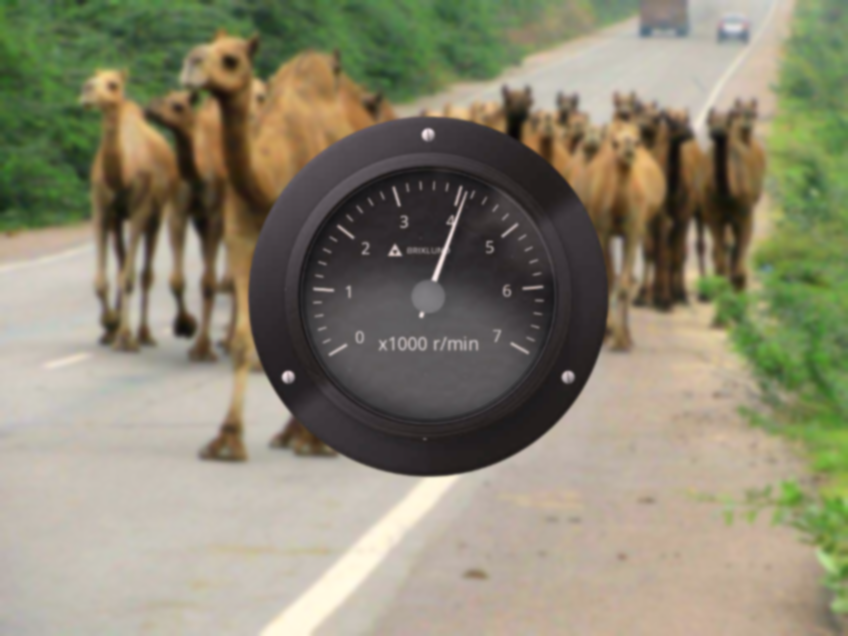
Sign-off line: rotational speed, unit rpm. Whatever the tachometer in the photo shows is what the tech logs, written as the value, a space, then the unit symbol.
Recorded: 4100 rpm
